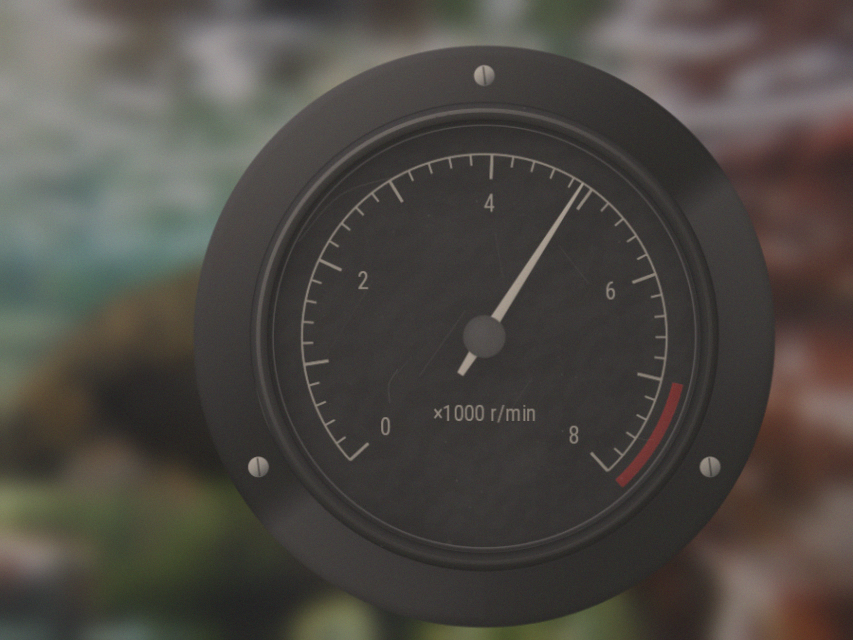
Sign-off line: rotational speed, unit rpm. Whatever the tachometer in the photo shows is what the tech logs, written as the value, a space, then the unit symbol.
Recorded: 4900 rpm
